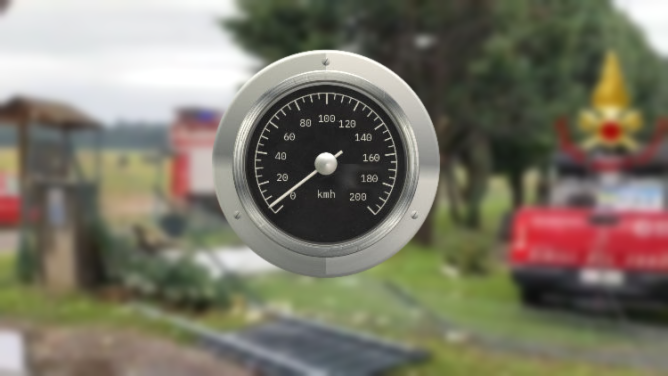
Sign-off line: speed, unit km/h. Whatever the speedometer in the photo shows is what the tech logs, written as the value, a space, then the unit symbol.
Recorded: 5 km/h
